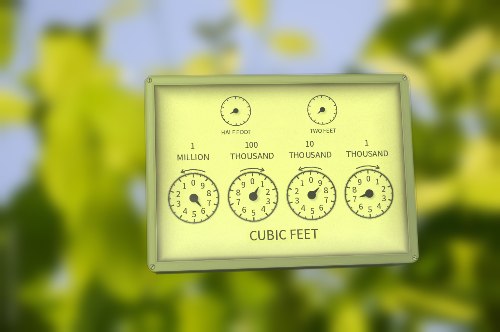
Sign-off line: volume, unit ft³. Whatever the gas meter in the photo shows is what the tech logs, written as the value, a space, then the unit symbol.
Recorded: 608700 ft³
